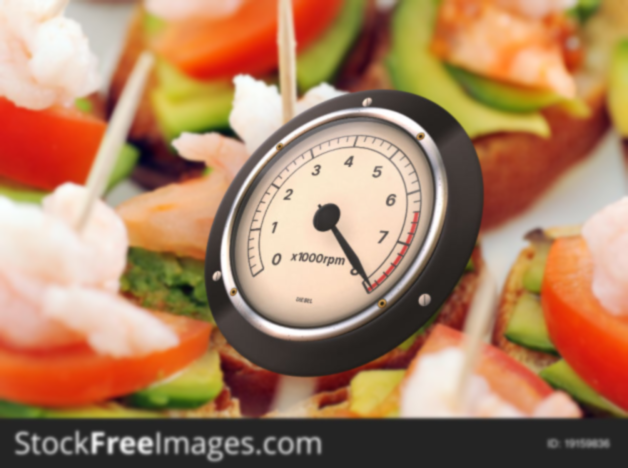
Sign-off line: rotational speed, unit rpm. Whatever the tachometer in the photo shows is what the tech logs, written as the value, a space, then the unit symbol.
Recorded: 7900 rpm
